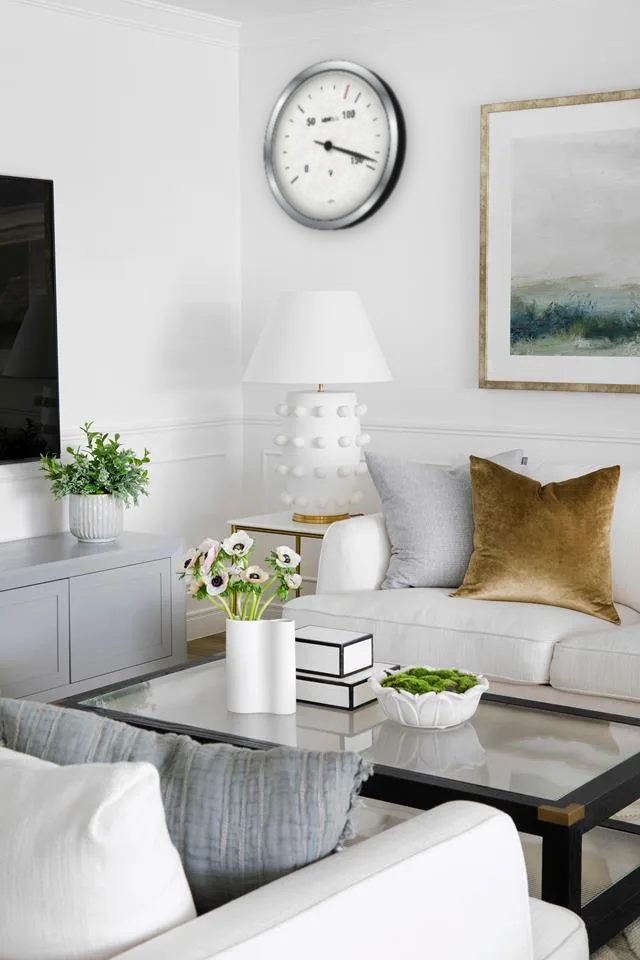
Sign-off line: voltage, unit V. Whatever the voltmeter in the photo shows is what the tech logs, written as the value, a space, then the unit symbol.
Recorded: 145 V
